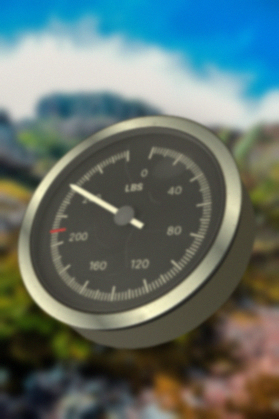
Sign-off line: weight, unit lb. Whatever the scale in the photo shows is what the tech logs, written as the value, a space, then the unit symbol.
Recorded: 240 lb
